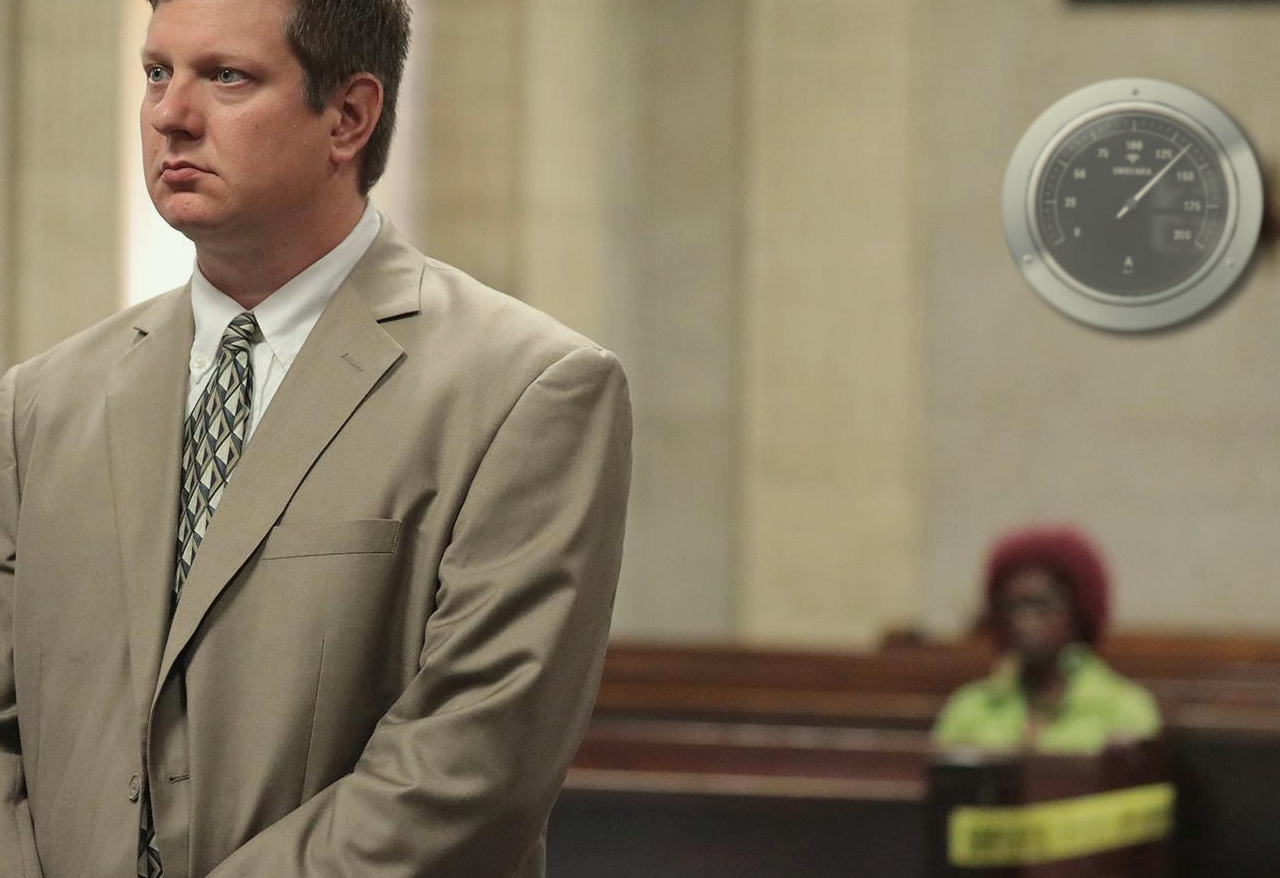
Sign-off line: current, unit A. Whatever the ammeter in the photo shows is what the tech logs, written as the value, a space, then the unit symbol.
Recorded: 135 A
